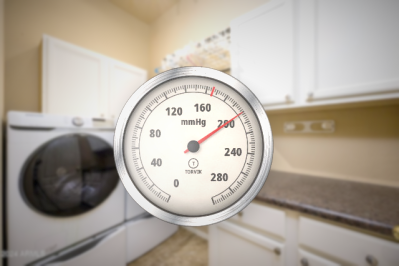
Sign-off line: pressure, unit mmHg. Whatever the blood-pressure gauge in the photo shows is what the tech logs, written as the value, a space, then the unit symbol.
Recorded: 200 mmHg
